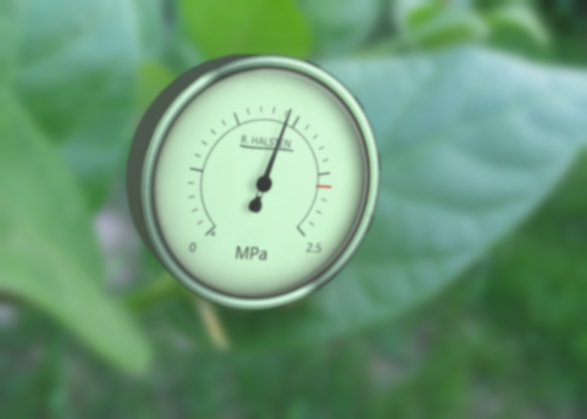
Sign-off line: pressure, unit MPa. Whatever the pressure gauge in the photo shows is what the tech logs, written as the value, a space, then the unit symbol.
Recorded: 1.4 MPa
